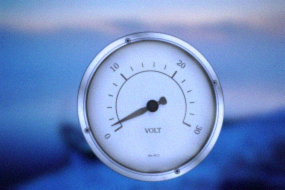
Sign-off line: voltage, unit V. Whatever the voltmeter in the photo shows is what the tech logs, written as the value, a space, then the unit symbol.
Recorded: 1 V
